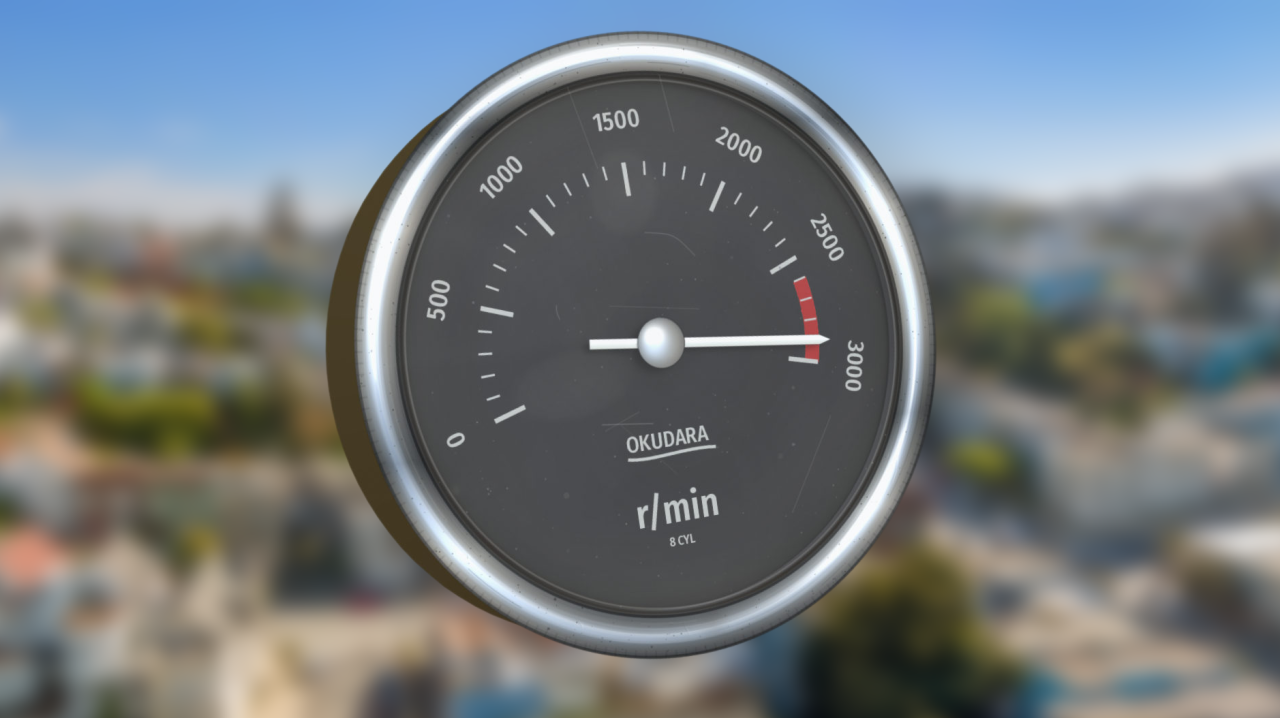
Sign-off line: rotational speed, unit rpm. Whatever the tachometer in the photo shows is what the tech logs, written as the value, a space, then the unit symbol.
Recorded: 2900 rpm
